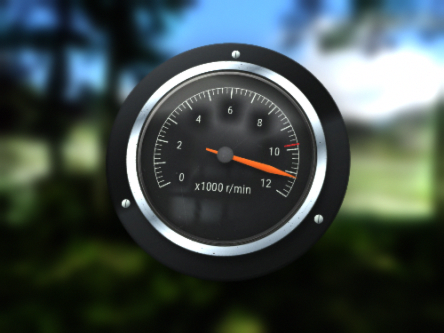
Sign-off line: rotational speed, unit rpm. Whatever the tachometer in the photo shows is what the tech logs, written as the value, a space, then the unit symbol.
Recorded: 11200 rpm
